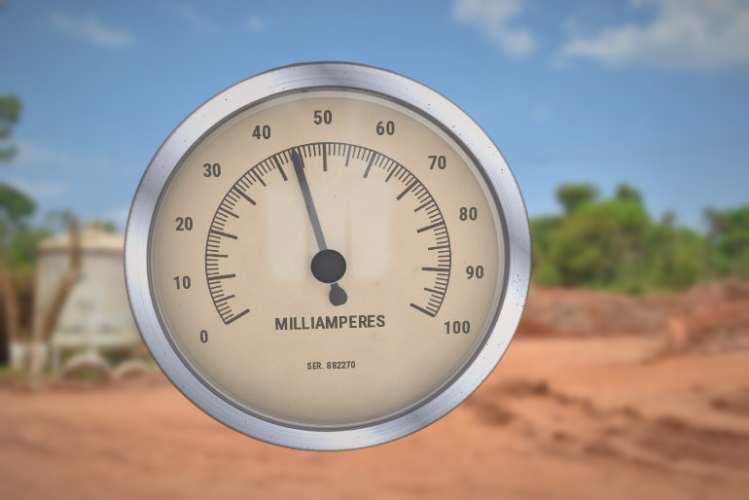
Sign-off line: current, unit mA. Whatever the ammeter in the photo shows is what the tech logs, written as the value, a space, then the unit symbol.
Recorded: 44 mA
